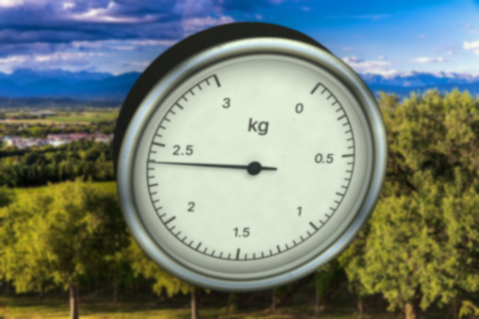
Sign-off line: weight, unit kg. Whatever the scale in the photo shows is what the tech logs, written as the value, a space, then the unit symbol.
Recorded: 2.4 kg
